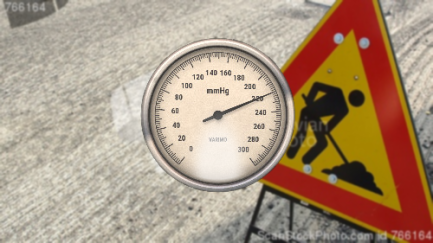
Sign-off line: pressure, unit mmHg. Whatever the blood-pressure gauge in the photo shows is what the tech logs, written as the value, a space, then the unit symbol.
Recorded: 220 mmHg
